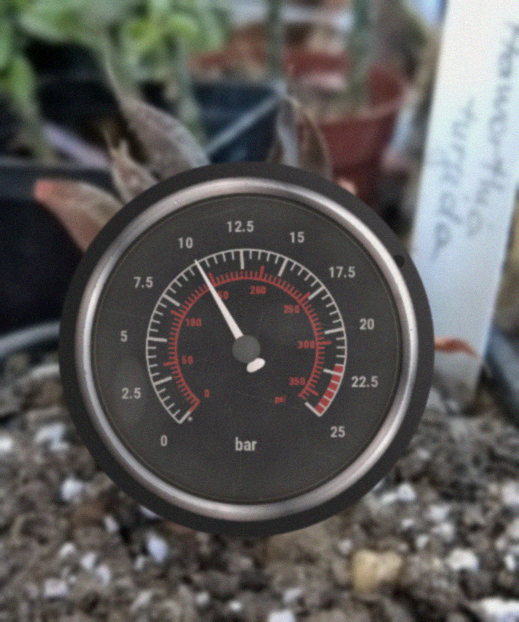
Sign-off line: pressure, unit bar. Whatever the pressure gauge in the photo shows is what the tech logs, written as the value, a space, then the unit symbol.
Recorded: 10 bar
